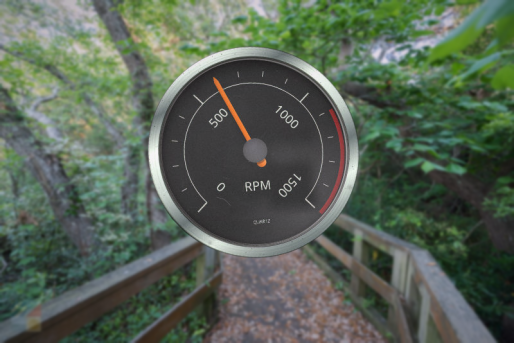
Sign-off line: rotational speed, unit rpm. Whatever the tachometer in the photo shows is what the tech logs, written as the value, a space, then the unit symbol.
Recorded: 600 rpm
